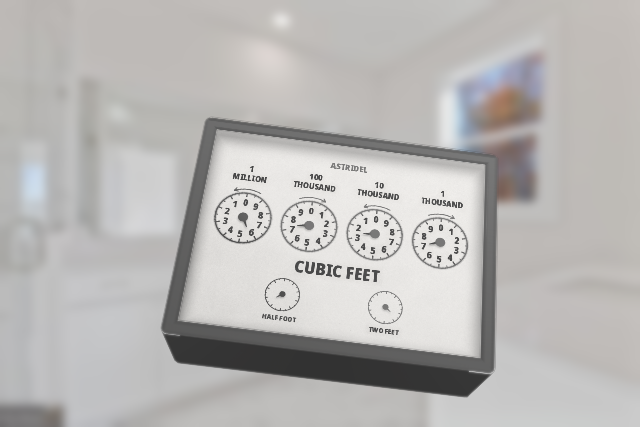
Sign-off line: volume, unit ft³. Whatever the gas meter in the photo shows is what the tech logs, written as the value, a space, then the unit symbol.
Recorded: 572700 ft³
